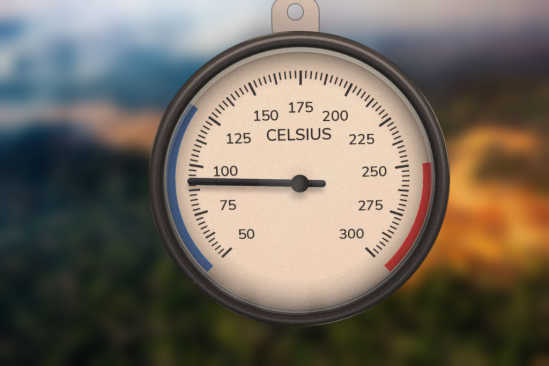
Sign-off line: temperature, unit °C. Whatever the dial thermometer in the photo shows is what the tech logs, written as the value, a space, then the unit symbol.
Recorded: 92.5 °C
